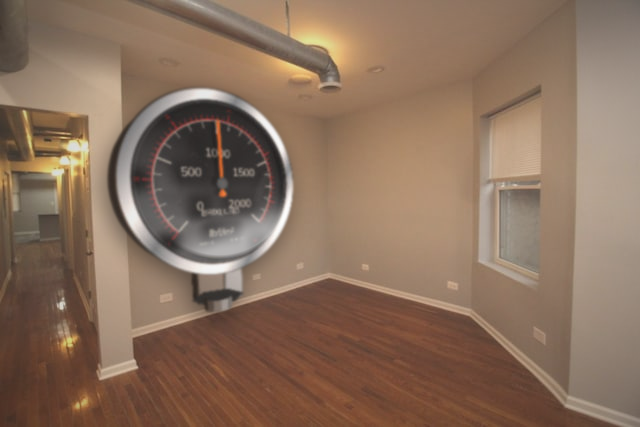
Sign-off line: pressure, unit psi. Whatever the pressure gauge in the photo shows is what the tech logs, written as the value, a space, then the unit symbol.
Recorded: 1000 psi
